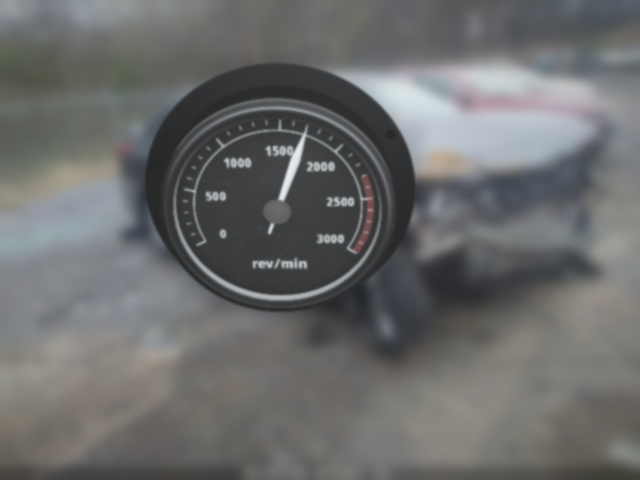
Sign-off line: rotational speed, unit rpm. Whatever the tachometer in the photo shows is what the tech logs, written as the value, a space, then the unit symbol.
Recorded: 1700 rpm
